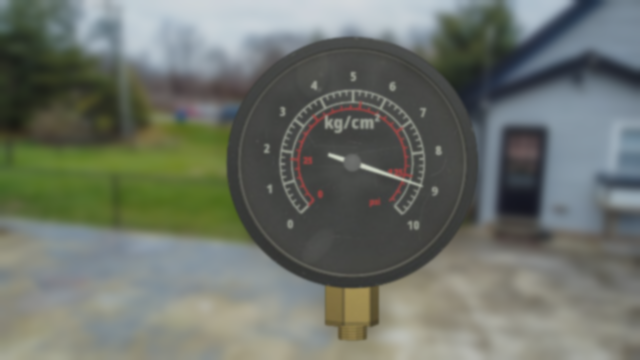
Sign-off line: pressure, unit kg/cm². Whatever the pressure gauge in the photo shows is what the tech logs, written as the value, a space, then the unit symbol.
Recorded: 9 kg/cm²
